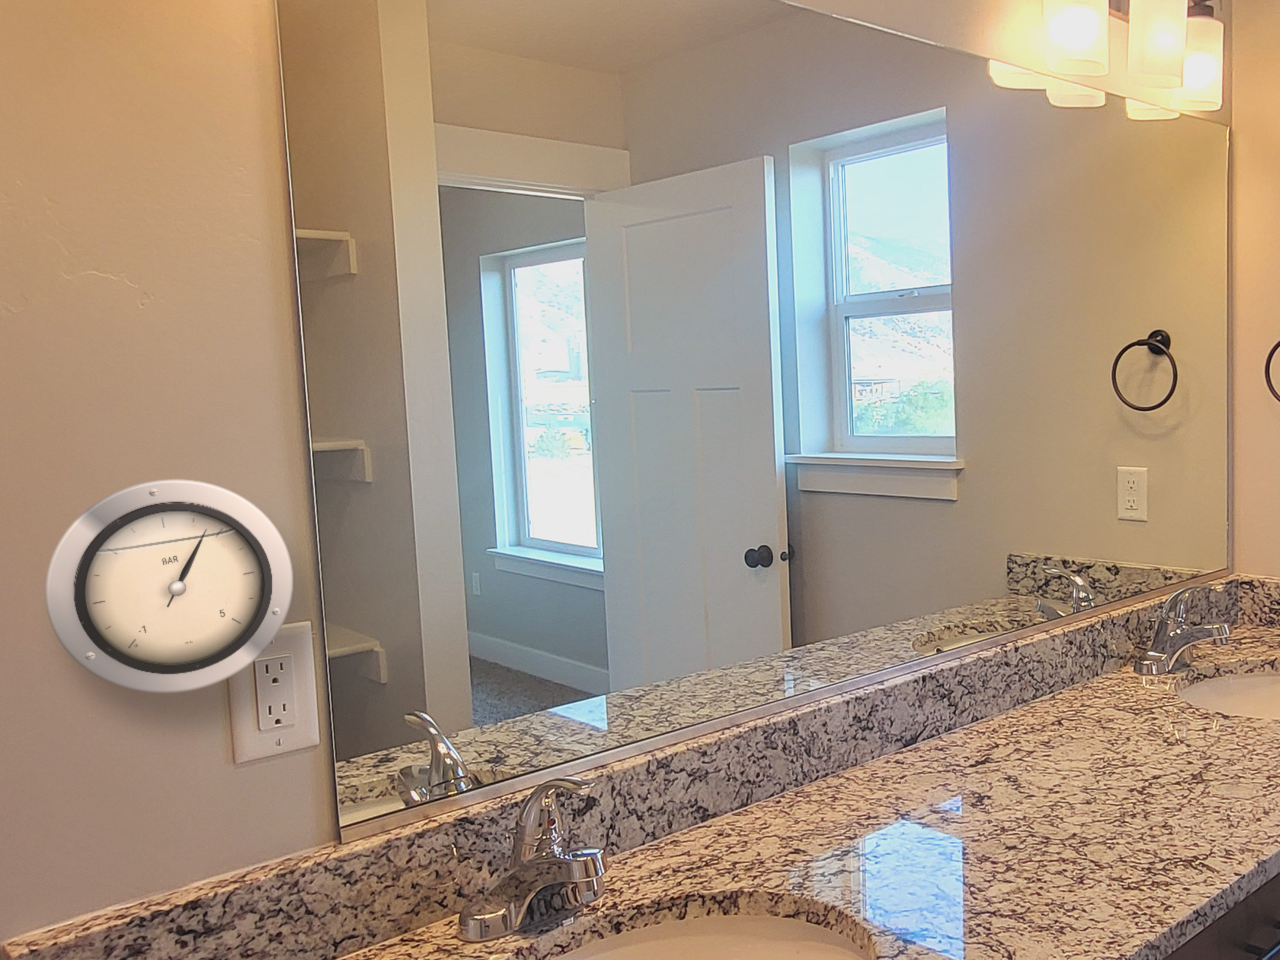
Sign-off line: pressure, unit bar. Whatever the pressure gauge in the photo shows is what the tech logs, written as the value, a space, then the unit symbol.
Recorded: 2.75 bar
